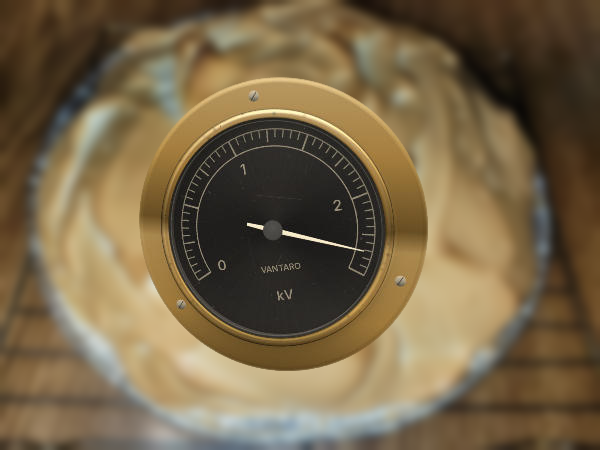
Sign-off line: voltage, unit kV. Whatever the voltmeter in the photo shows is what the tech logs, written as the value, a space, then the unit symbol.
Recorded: 2.35 kV
